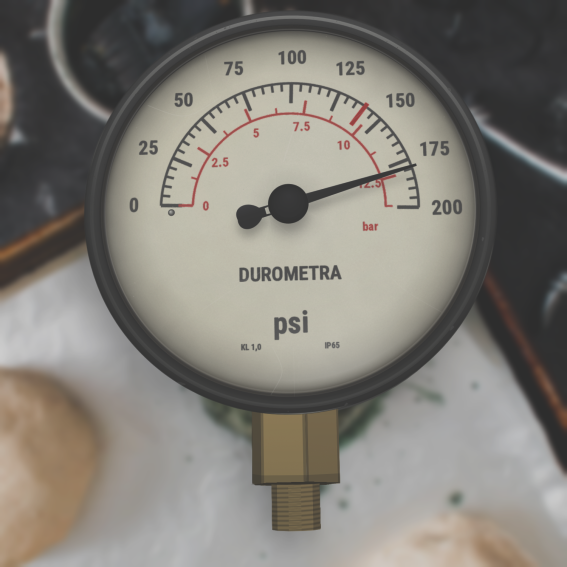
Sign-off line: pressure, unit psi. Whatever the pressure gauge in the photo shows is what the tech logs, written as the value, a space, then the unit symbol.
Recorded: 180 psi
